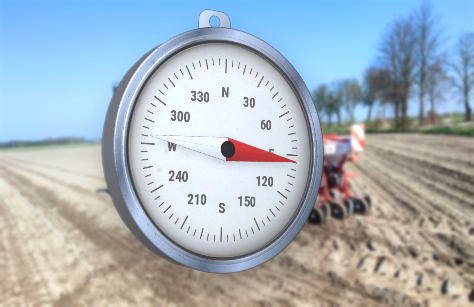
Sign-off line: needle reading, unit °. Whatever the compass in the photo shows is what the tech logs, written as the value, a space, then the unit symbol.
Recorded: 95 °
